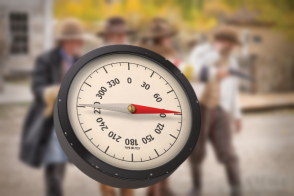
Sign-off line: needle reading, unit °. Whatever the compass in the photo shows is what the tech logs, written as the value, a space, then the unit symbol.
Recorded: 90 °
